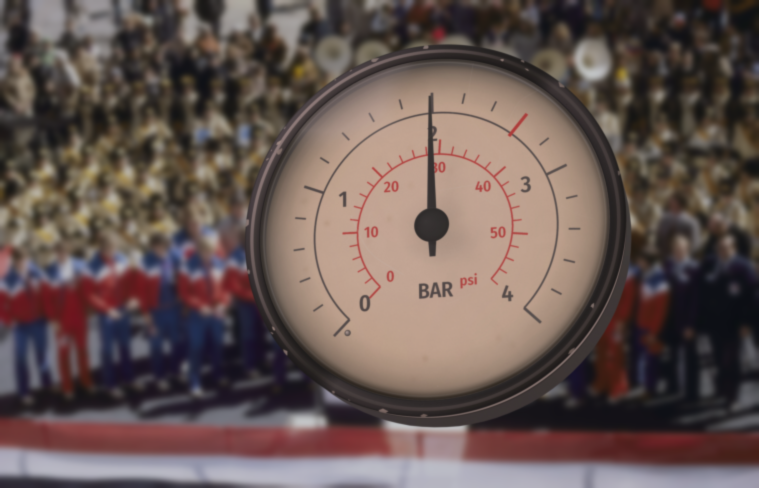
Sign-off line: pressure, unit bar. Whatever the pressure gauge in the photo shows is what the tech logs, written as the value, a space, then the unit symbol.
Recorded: 2 bar
